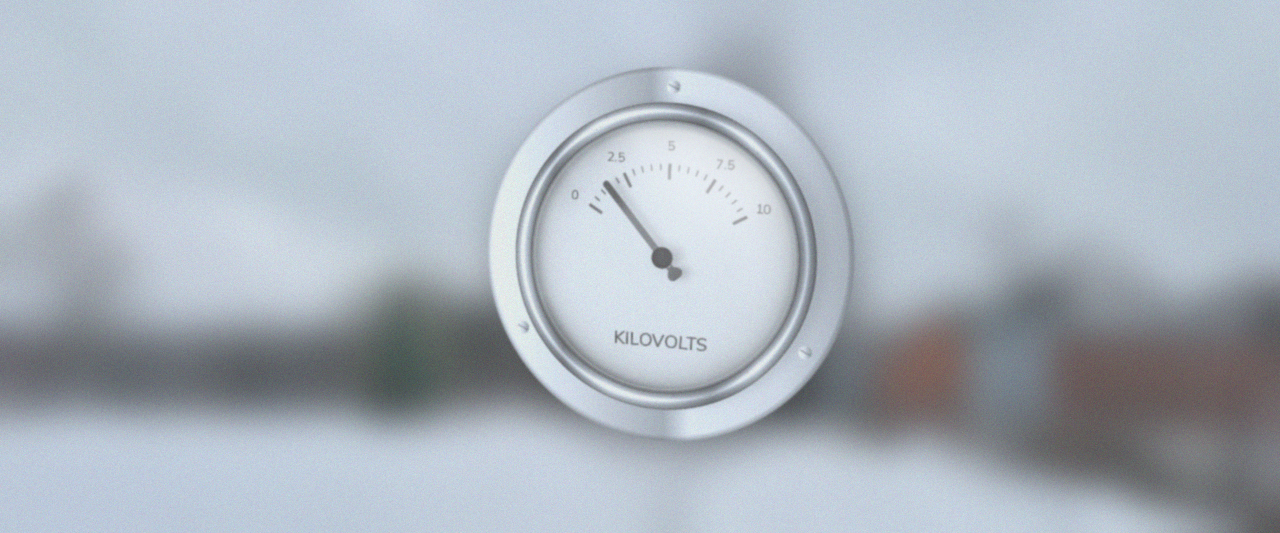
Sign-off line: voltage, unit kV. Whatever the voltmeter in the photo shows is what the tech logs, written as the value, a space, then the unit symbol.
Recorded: 1.5 kV
